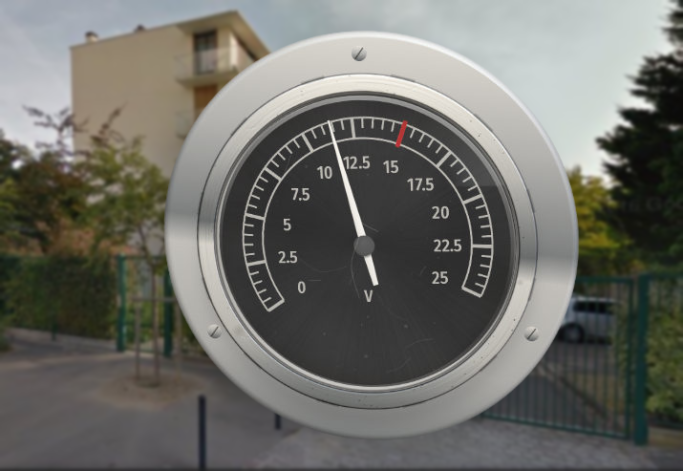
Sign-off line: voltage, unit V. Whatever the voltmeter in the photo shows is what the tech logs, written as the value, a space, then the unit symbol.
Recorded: 11.5 V
